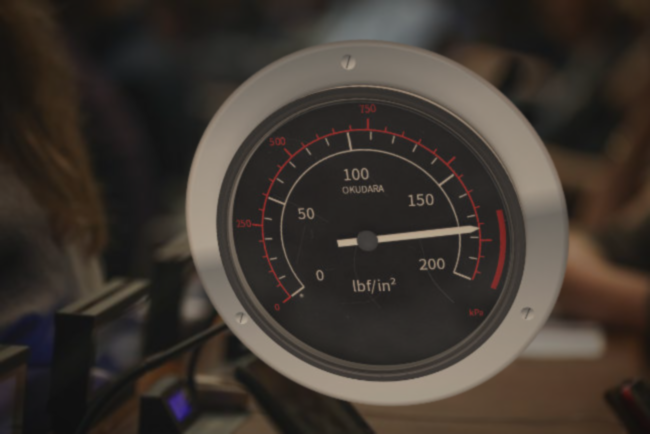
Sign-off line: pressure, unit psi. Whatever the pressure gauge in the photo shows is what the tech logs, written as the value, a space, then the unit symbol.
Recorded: 175 psi
